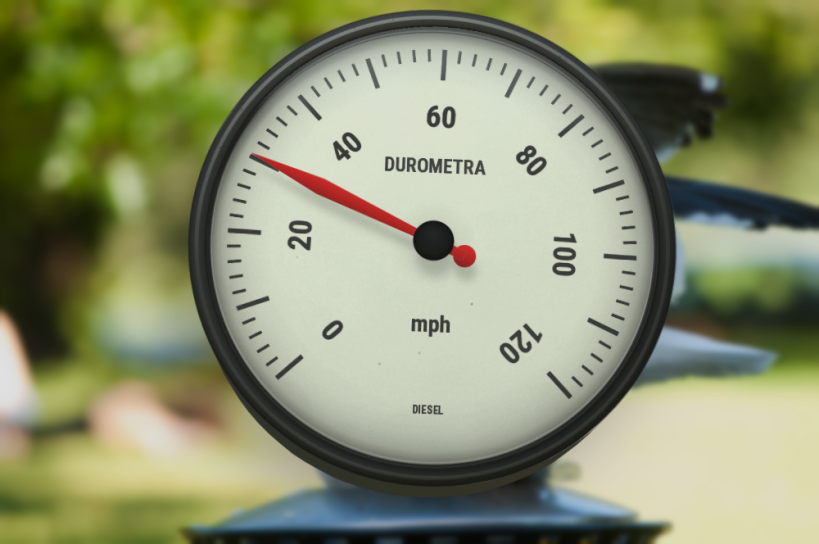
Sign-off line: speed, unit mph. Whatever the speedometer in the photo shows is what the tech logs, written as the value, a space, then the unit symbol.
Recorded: 30 mph
